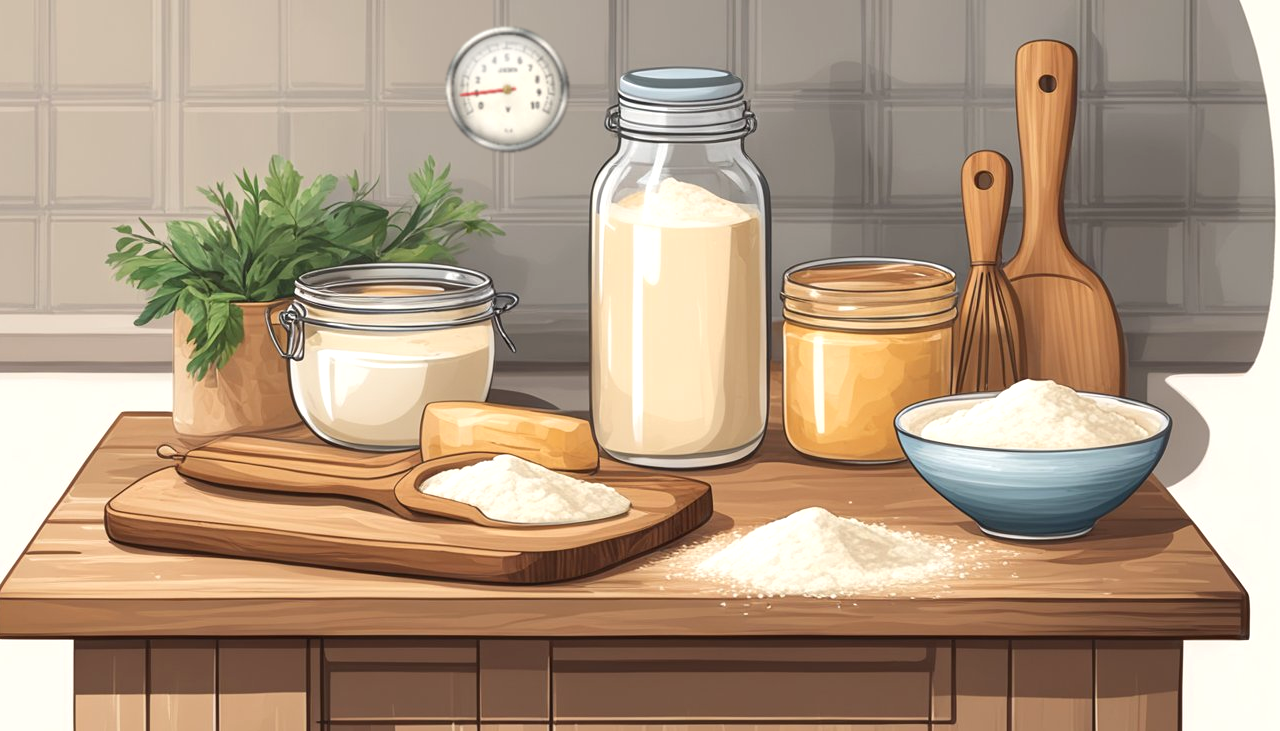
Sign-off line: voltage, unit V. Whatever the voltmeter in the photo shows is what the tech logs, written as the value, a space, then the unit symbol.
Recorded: 1 V
